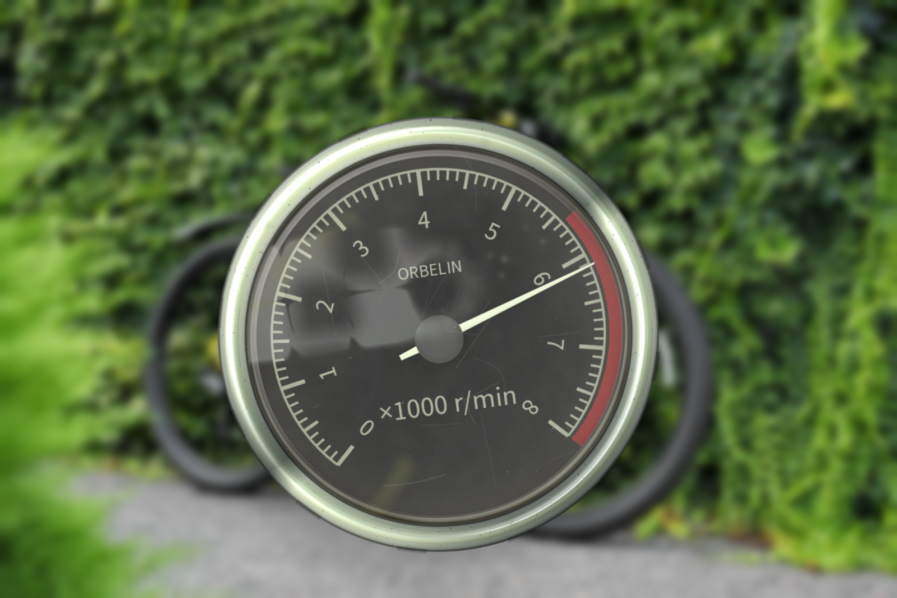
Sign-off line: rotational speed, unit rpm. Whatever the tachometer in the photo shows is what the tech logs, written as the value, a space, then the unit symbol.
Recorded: 6100 rpm
